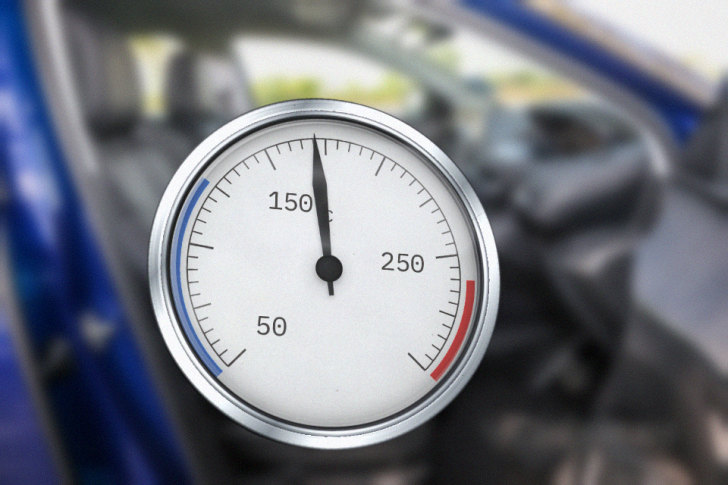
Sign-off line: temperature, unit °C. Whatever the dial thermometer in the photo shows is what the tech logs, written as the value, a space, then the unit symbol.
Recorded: 170 °C
